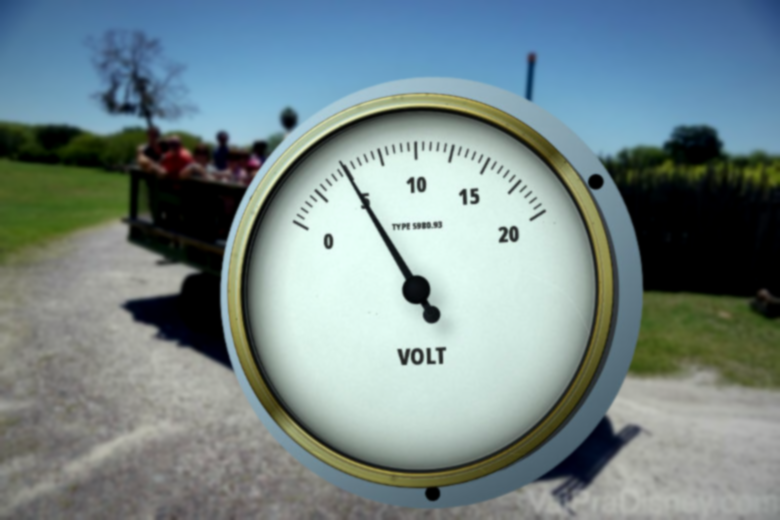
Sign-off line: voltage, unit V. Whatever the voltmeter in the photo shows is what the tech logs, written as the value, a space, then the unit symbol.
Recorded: 5 V
